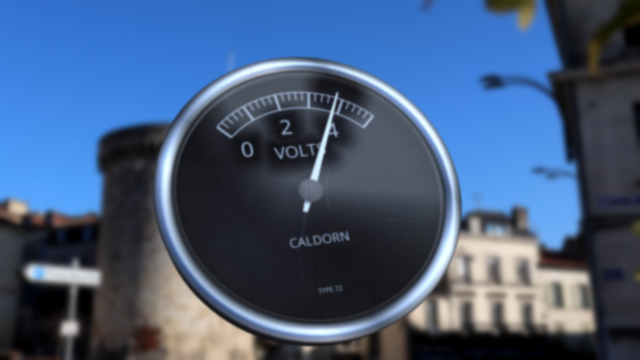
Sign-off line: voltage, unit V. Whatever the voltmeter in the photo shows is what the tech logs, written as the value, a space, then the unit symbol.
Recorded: 3.8 V
